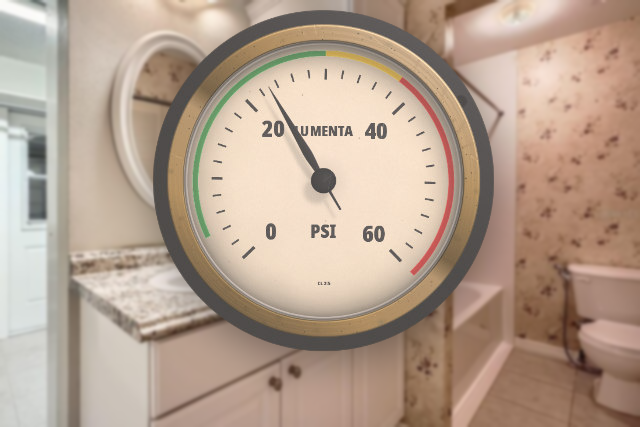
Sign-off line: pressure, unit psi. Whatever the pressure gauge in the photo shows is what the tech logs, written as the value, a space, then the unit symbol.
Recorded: 23 psi
